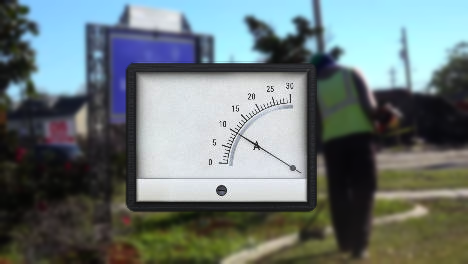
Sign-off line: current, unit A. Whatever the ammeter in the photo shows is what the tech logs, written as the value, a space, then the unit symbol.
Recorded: 10 A
